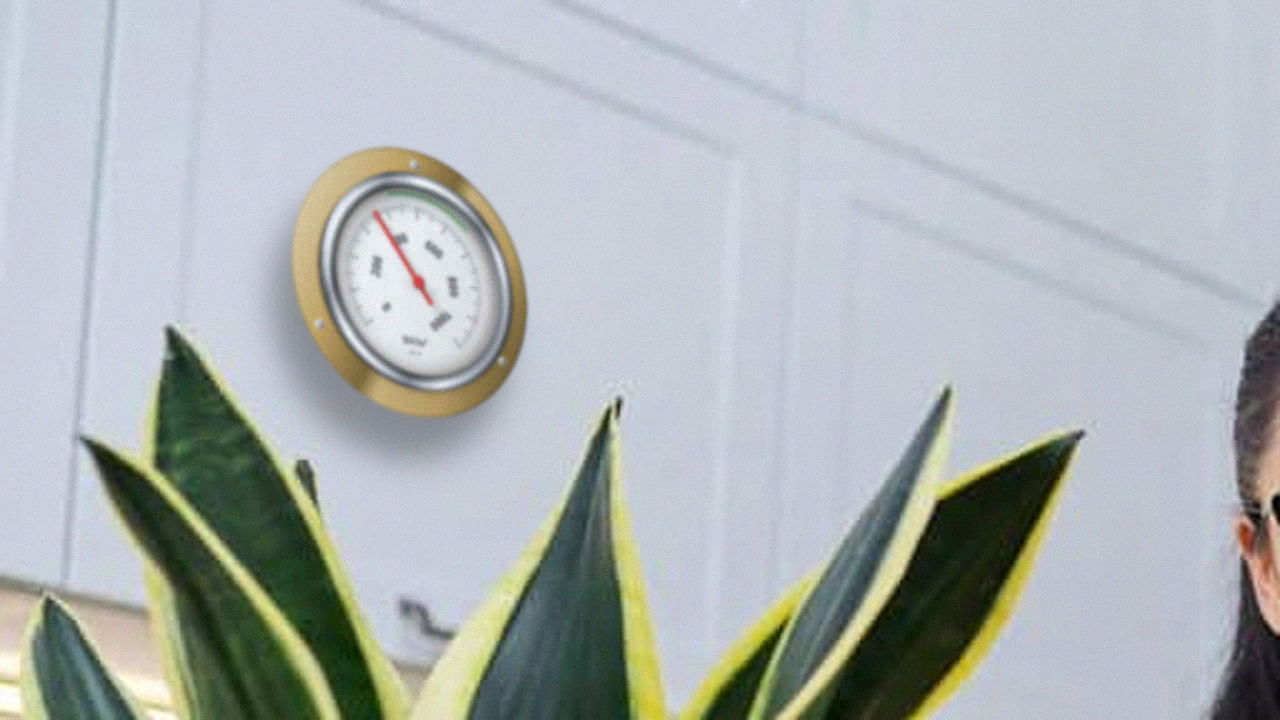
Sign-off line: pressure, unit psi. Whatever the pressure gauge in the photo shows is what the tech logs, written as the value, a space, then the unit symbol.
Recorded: 350 psi
